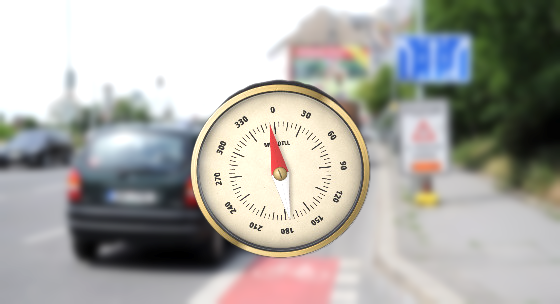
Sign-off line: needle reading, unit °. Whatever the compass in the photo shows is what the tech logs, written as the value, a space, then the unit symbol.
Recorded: 355 °
